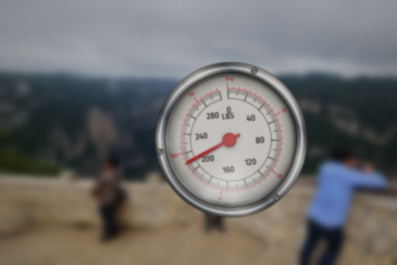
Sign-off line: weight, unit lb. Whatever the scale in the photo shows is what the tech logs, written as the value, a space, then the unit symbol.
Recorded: 210 lb
